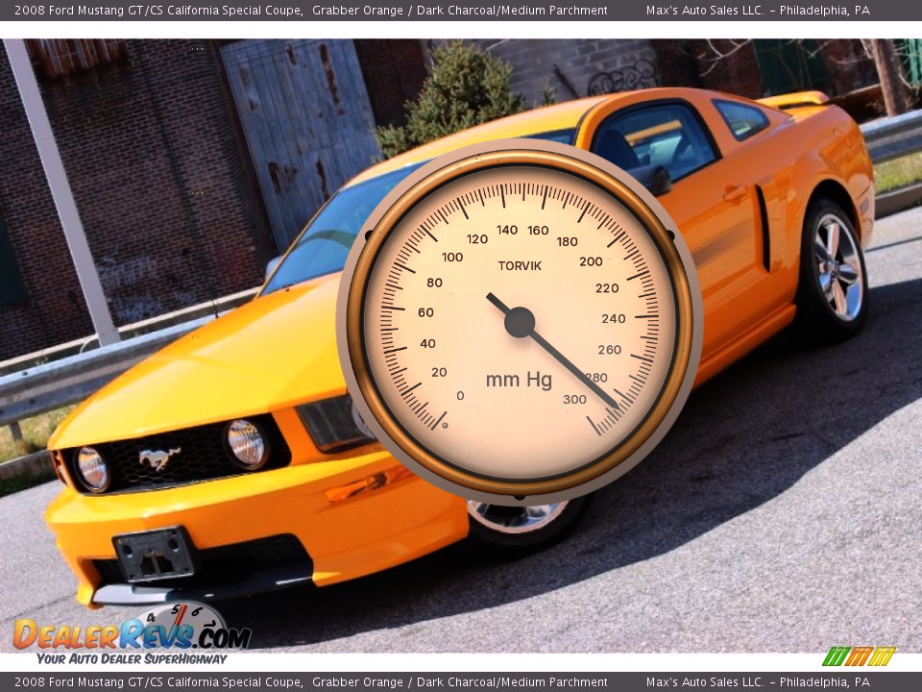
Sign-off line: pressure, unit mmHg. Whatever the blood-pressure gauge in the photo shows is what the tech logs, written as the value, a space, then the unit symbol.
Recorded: 286 mmHg
